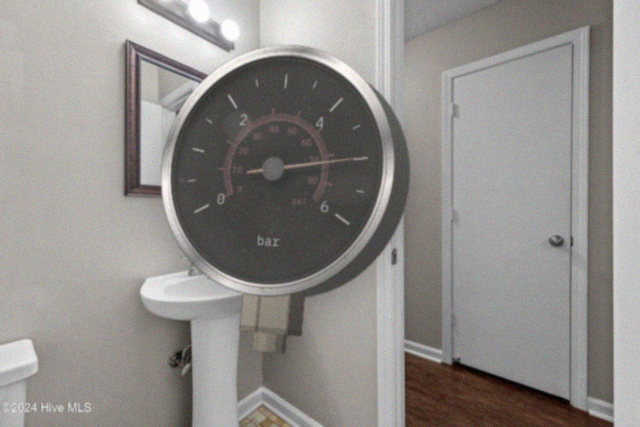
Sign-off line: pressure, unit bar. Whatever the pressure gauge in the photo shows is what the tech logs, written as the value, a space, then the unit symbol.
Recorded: 5 bar
